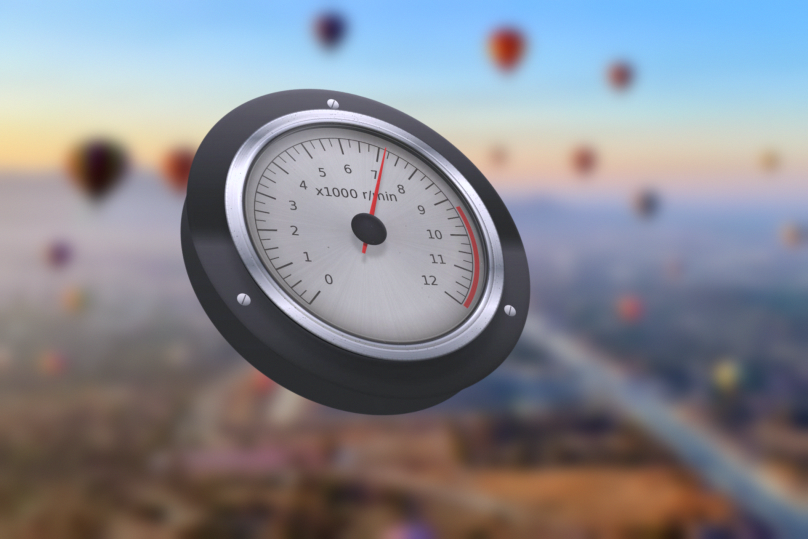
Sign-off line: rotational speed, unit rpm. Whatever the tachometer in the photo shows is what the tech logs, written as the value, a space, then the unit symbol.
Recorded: 7125 rpm
